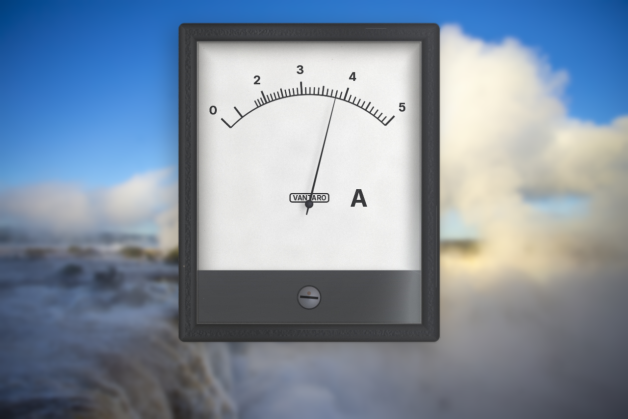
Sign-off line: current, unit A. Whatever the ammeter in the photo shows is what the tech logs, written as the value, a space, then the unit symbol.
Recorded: 3.8 A
